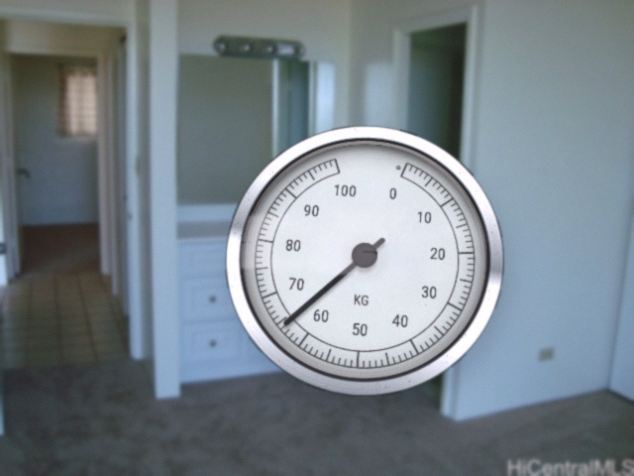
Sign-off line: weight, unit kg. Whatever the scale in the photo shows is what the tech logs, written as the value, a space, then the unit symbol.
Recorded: 64 kg
